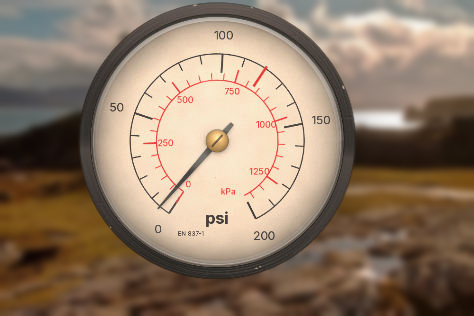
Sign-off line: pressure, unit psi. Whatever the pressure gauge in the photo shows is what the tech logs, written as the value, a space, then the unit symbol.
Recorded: 5 psi
